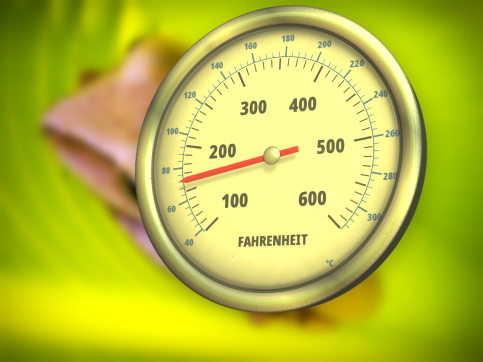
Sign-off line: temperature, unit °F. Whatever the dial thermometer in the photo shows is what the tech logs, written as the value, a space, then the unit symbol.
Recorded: 160 °F
